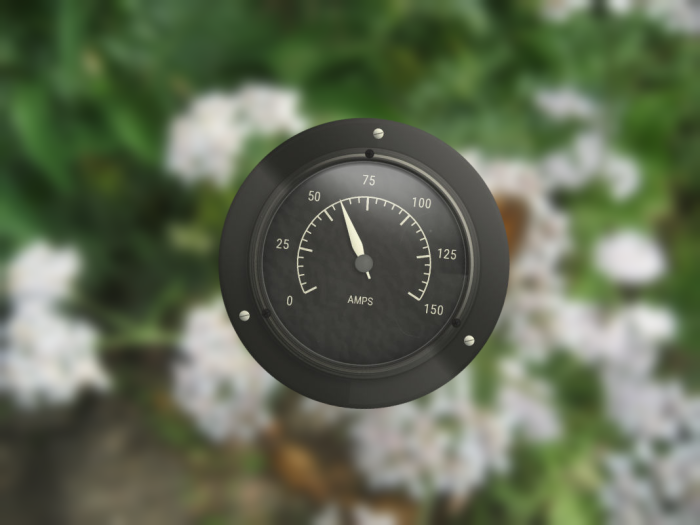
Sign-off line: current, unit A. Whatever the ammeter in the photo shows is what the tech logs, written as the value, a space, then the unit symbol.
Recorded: 60 A
